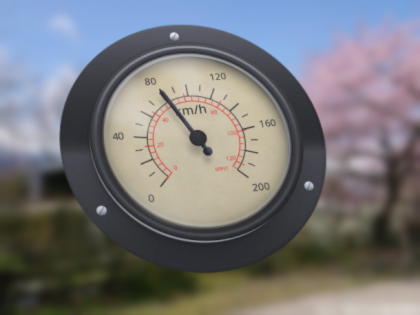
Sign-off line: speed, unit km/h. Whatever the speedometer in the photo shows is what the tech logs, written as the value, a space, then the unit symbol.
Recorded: 80 km/h
